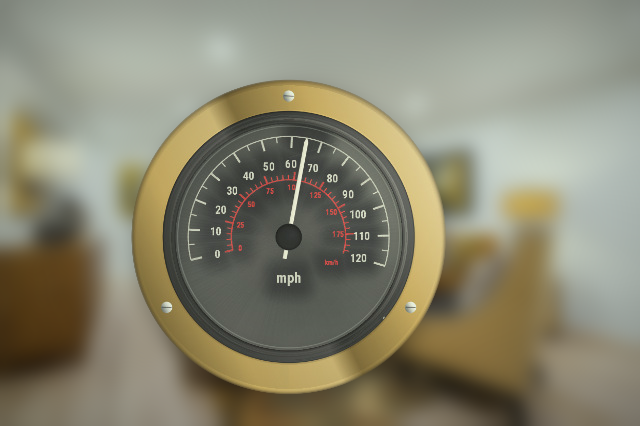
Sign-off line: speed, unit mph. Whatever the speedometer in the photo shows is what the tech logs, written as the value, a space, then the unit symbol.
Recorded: 65 mph
